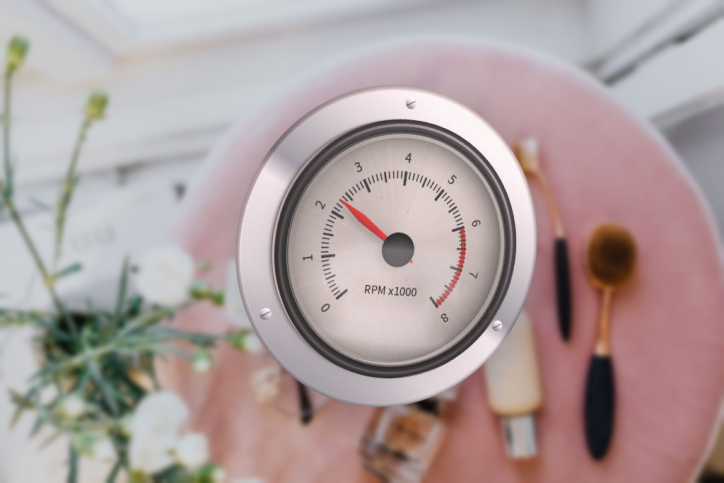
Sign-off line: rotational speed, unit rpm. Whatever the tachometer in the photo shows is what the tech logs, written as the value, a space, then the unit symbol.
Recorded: 2300 rpm
